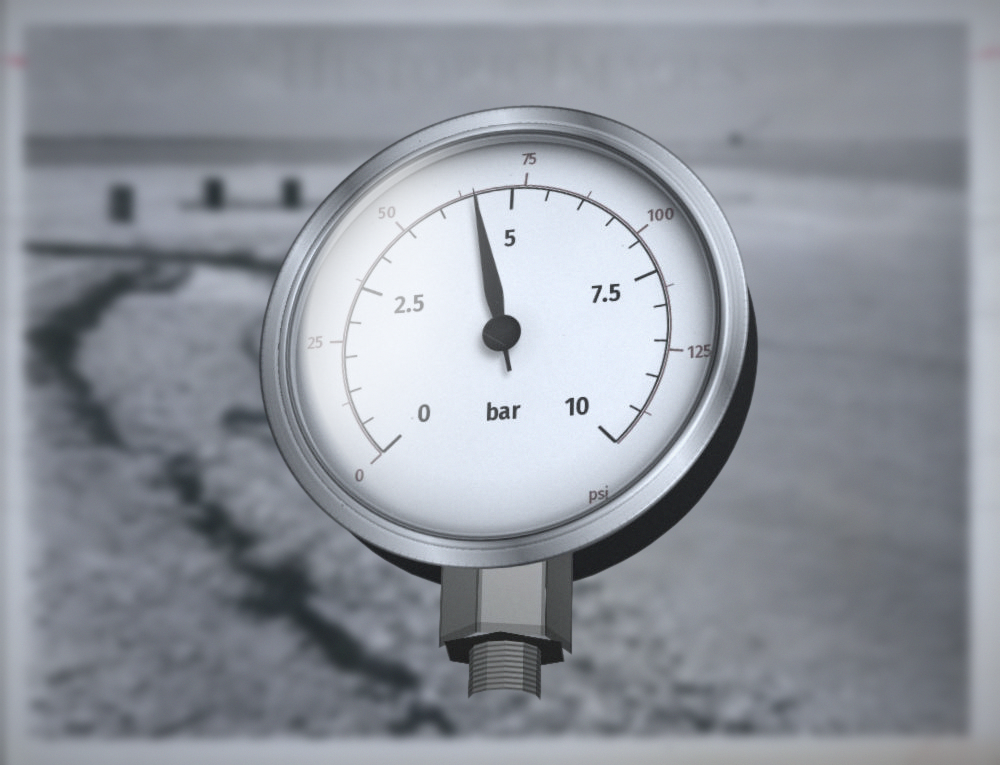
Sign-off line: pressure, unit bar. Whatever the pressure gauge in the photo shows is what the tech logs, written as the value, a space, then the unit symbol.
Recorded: 4.5 bar
